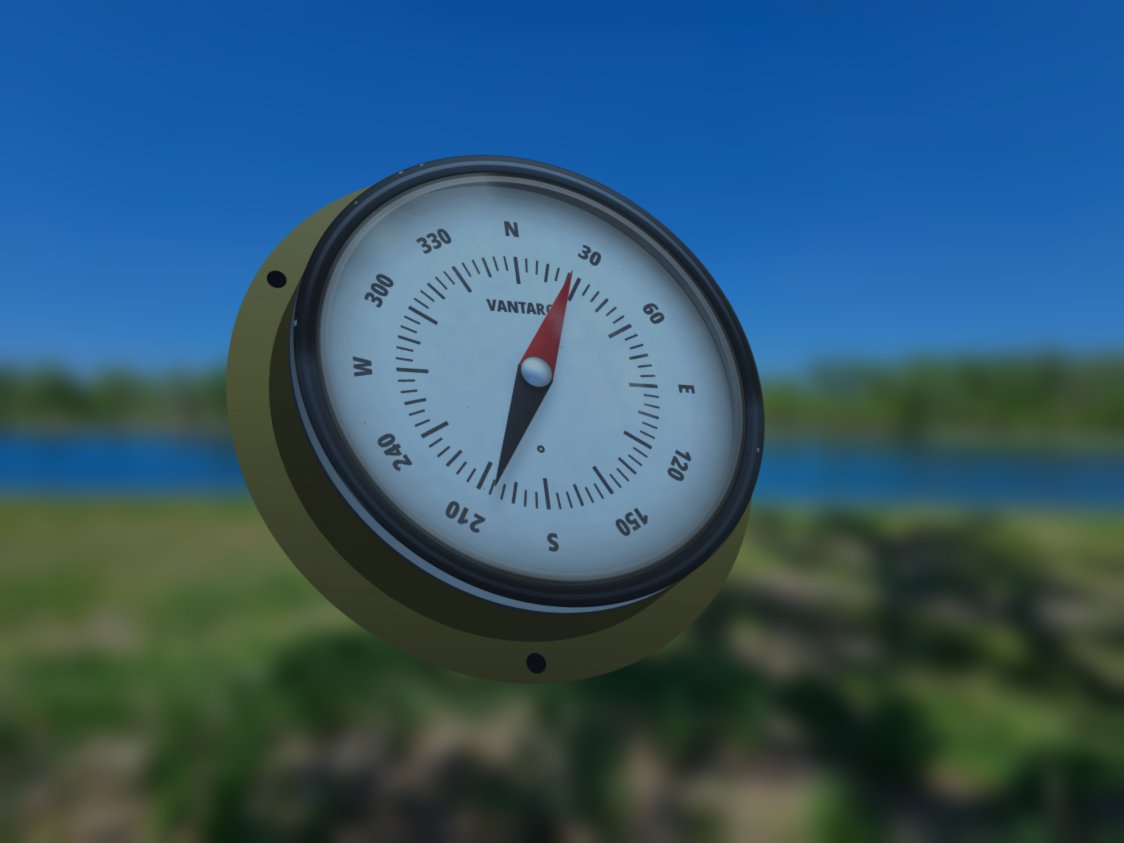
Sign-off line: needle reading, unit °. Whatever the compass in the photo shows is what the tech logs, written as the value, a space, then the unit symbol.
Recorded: 25 °
